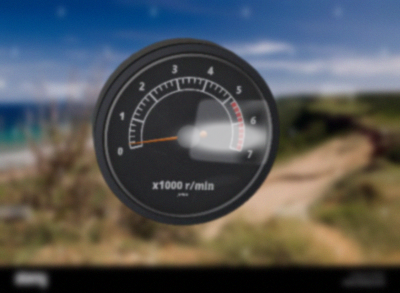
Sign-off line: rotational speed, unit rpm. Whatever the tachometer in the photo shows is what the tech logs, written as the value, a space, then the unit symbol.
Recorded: 200 rpm
